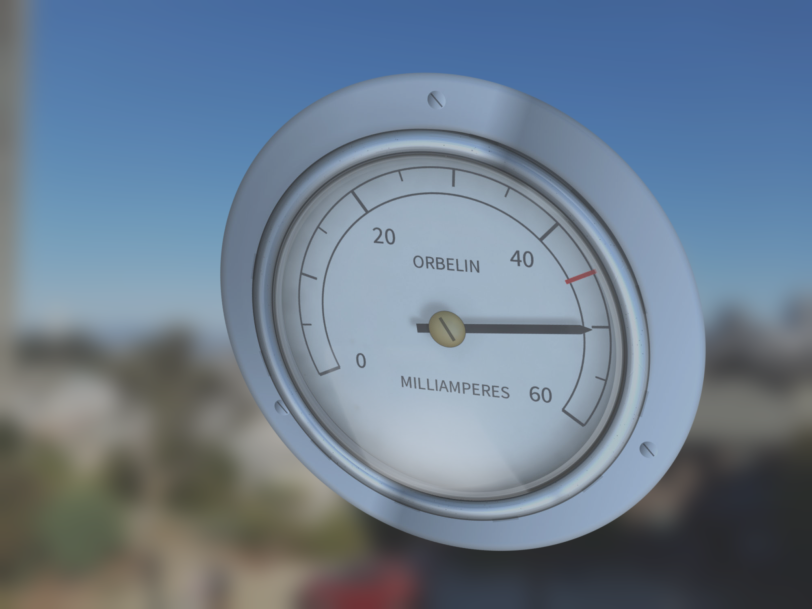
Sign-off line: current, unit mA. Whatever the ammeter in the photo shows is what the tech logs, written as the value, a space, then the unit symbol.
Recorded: 50 mA
